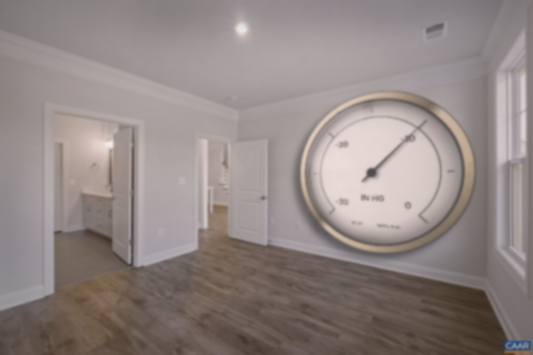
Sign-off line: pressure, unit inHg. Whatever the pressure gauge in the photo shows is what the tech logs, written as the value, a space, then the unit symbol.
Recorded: -10 inHg
